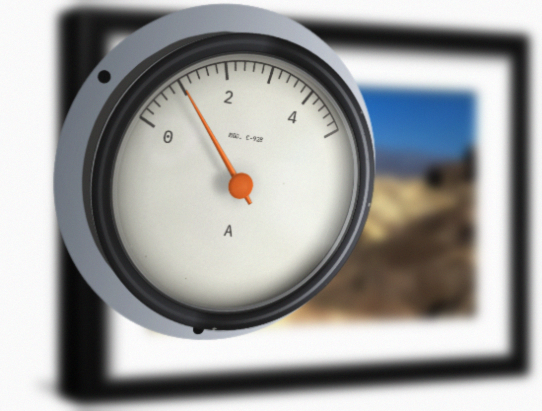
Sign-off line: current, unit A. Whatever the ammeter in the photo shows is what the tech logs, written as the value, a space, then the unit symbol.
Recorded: 1 A
